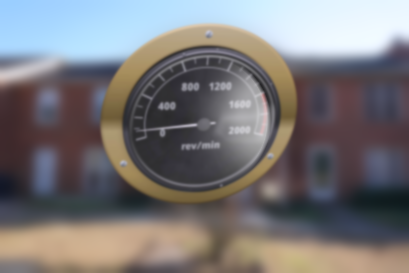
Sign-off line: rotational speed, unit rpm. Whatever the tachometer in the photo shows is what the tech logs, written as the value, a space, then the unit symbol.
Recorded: 100 rpm
